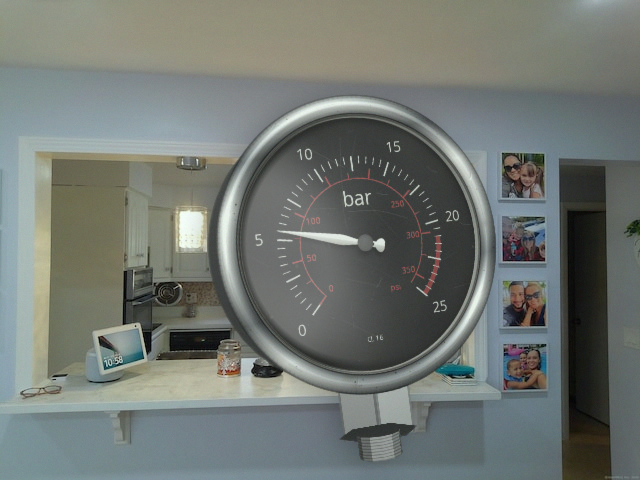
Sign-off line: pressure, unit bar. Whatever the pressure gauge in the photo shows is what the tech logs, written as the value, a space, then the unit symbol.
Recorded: 5.5 bar
